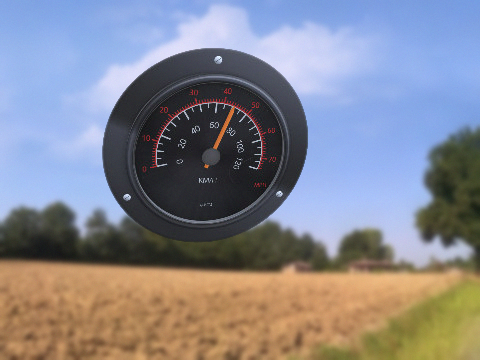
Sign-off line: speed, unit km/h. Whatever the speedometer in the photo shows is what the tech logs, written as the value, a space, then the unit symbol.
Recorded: 70 km/h
